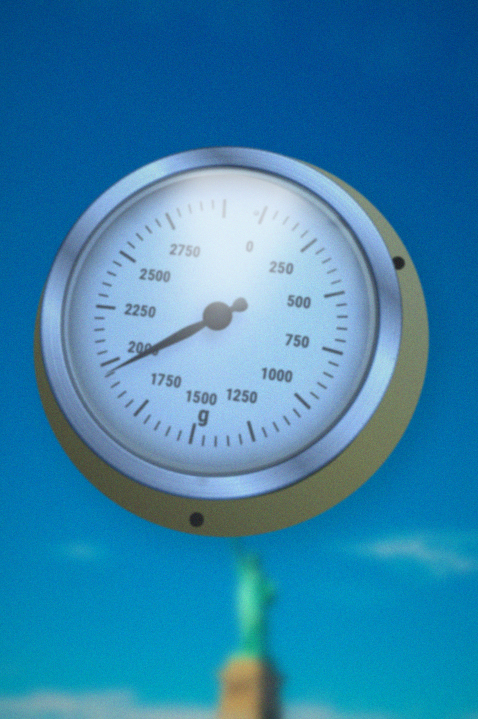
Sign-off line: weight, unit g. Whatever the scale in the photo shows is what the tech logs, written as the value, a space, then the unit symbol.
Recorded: 1950 g
